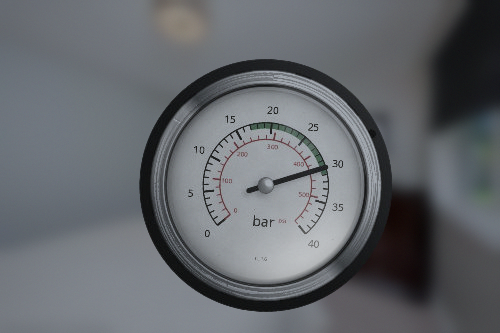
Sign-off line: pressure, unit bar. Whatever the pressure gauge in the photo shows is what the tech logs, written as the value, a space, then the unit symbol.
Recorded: 30 bar
